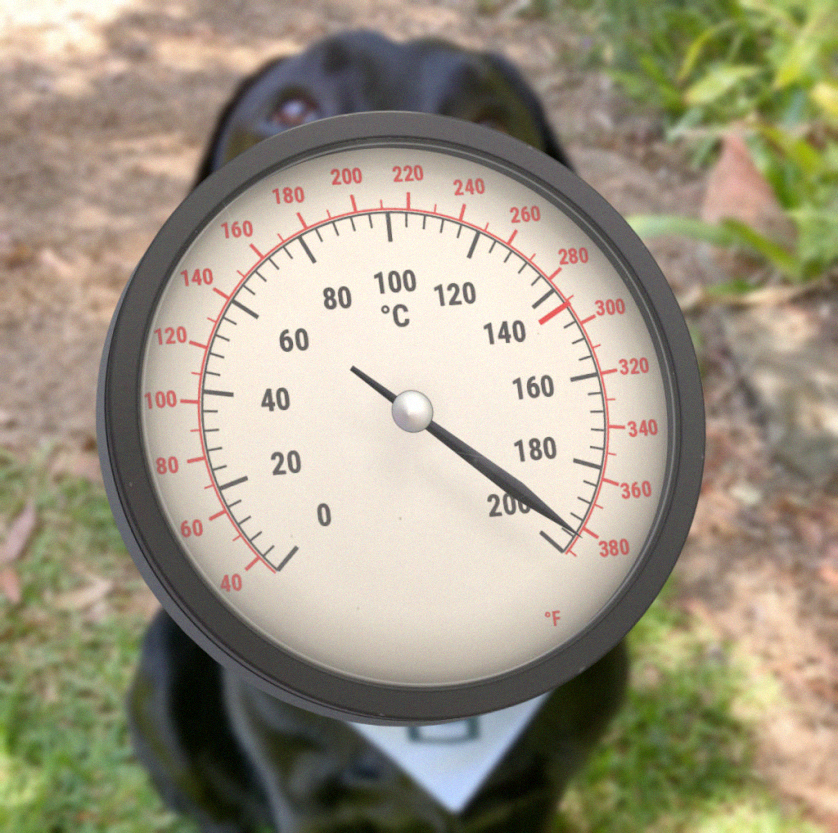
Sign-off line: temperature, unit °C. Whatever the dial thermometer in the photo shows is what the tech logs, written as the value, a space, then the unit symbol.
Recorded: 196 °C
